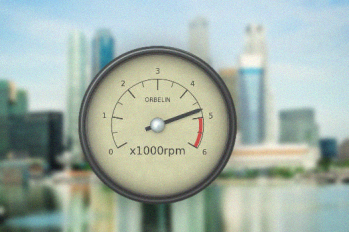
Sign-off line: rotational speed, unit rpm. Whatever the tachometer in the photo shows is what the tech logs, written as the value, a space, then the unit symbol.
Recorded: 4750 rpm
